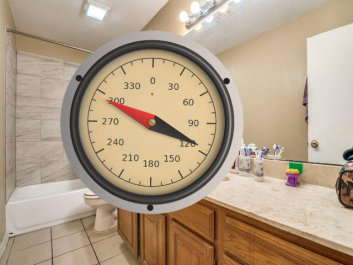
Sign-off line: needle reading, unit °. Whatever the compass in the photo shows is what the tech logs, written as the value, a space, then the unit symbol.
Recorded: 295 °
